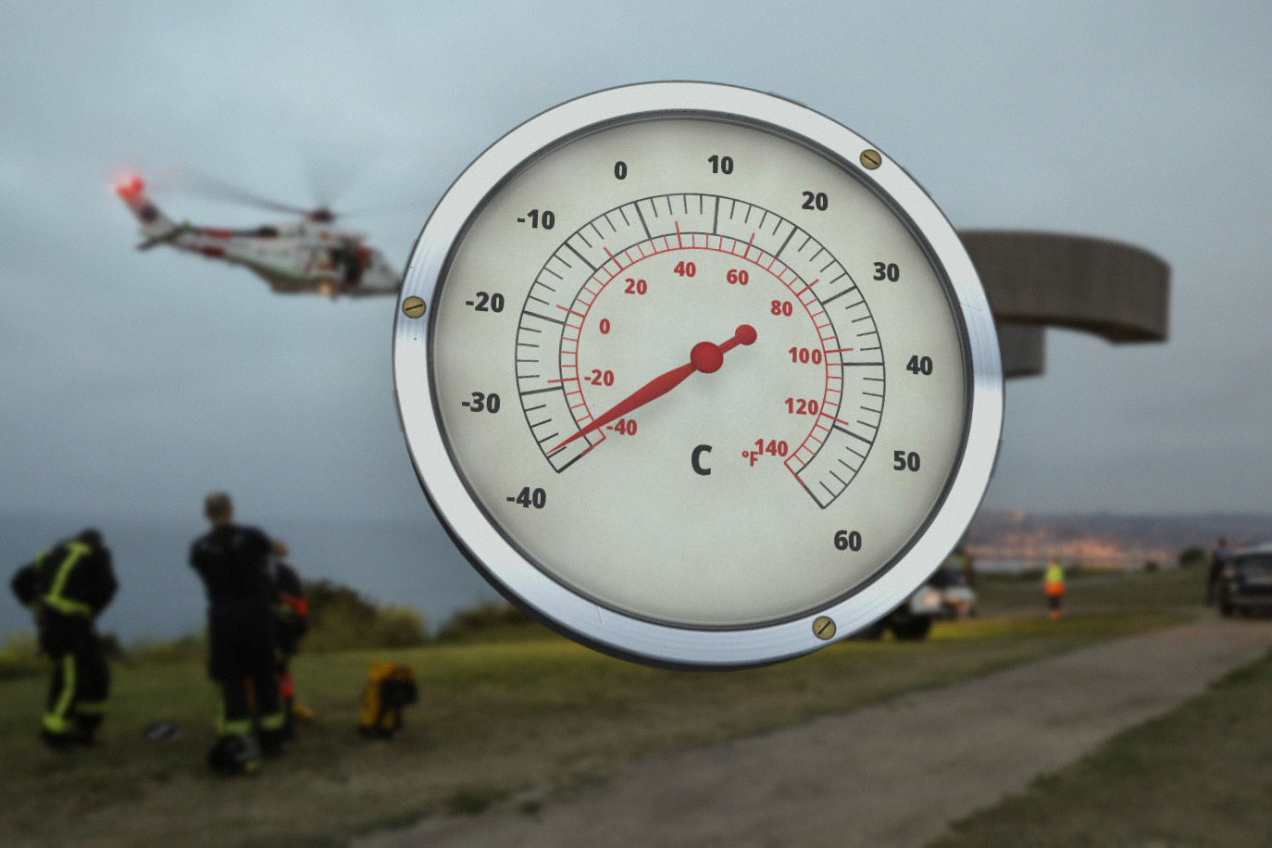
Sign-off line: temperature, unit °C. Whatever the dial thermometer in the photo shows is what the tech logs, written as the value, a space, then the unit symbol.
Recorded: -38 °C
